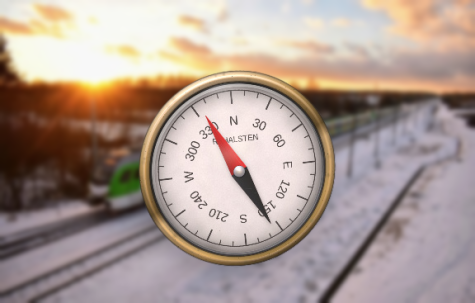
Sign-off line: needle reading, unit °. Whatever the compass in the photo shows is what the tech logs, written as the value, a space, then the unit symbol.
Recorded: 335 °
